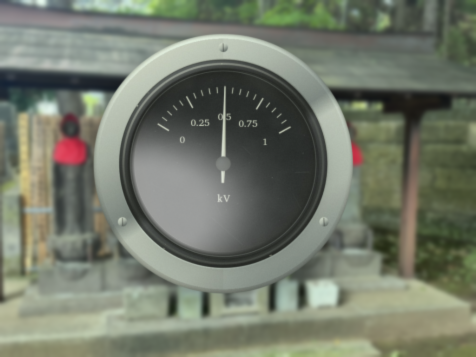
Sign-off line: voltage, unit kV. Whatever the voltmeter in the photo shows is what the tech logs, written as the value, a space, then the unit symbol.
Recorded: 0.5 kV
